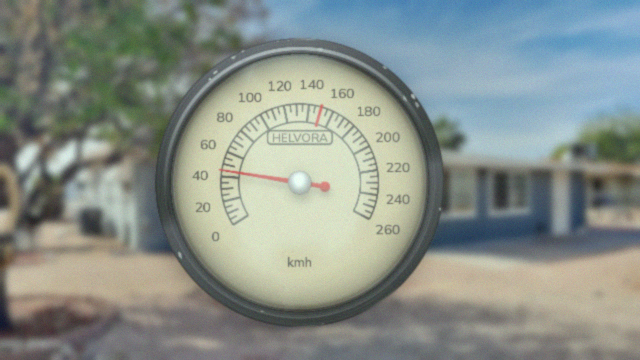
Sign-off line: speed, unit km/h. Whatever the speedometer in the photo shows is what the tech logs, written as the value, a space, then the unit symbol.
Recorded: 45 km/h
